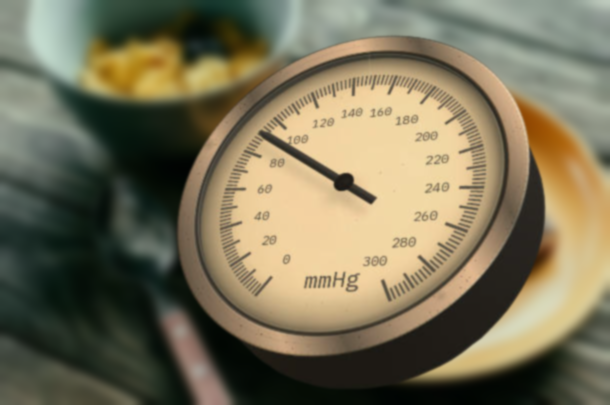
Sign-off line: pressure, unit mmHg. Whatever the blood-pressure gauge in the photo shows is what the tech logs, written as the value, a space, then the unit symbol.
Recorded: 90 mmHg
